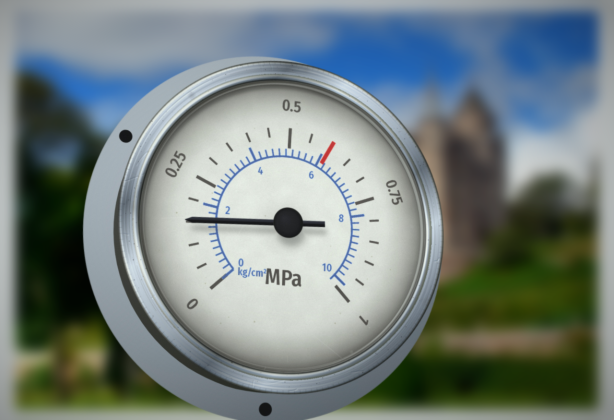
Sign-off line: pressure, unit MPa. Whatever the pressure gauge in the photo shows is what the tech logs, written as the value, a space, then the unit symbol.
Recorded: 0.15 MPa
